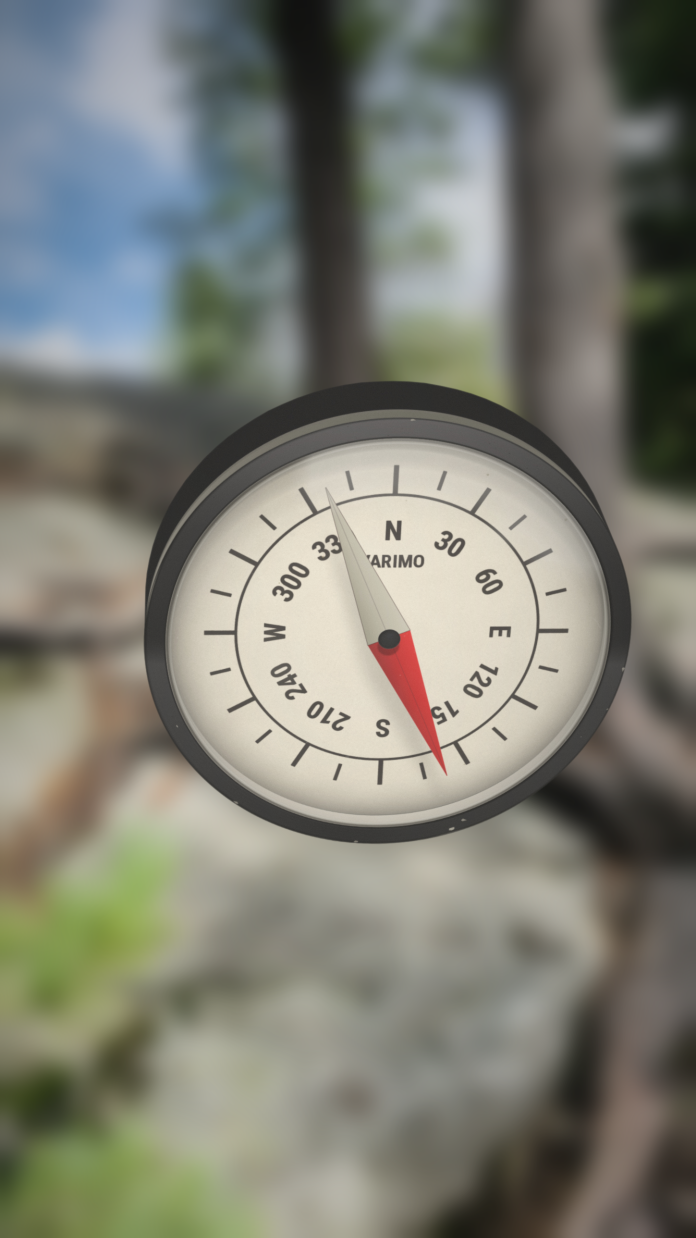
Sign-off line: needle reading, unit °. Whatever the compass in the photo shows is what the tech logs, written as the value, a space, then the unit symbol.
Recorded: 157.5 °
